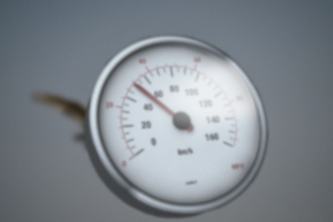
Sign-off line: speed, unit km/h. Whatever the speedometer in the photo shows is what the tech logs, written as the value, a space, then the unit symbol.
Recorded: 50 km/h
